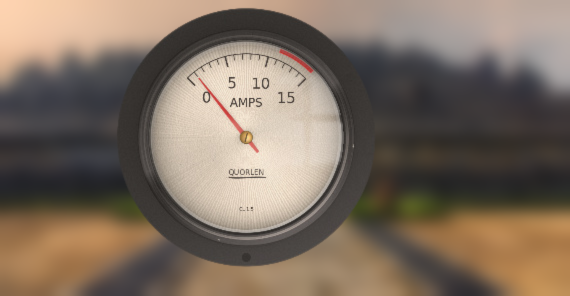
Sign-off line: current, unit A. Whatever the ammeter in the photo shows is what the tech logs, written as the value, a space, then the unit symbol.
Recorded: 1 A
